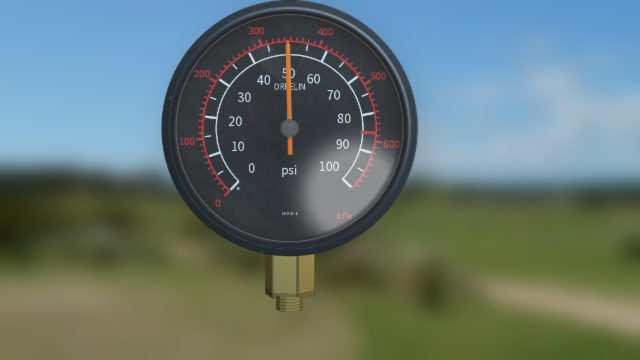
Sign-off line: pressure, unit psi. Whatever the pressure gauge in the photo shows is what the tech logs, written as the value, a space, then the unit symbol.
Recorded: 50 psi
